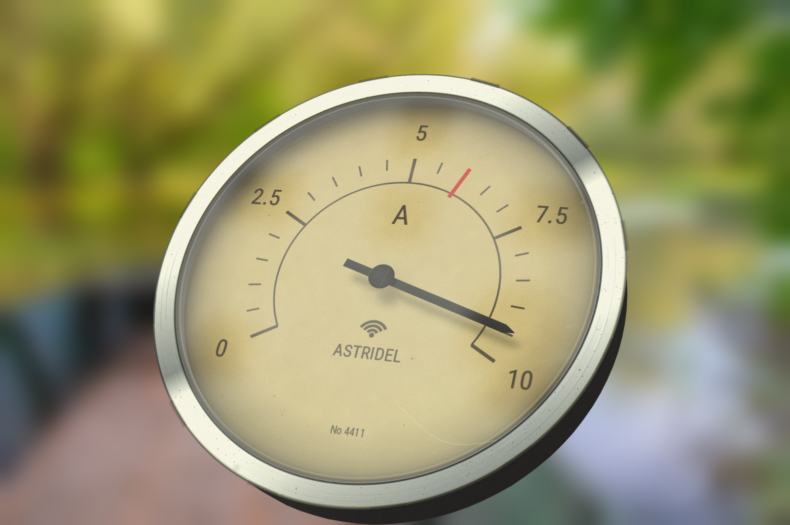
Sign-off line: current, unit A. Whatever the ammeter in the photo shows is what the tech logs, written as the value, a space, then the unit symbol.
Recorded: 9.5 A
